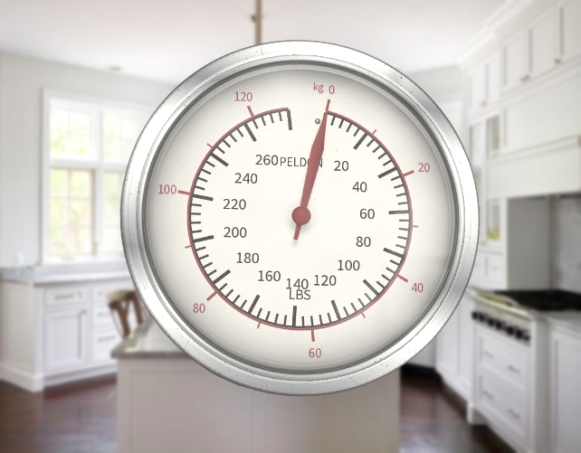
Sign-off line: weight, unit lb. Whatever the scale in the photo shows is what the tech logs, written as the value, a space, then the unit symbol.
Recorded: 0 lb
